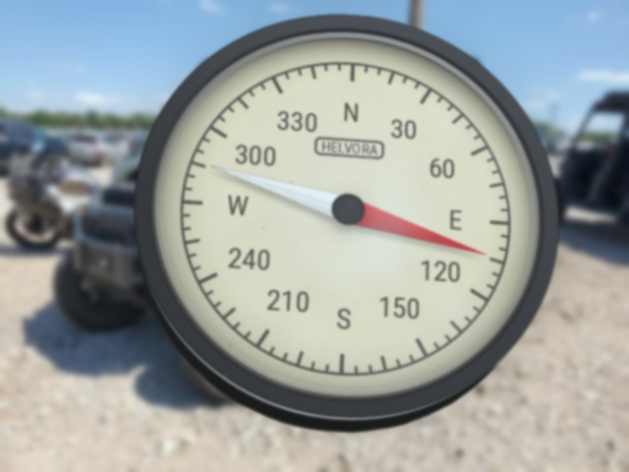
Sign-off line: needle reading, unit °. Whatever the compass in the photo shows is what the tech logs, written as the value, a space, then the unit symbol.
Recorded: 105 °
